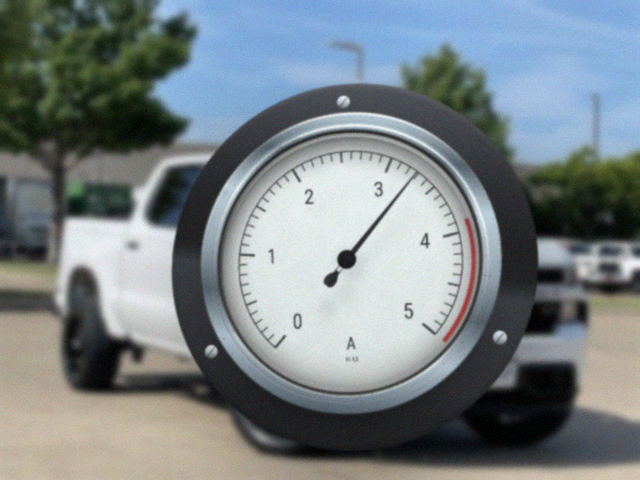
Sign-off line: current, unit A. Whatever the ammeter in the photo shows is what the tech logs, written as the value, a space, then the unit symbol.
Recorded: 3.3 A
